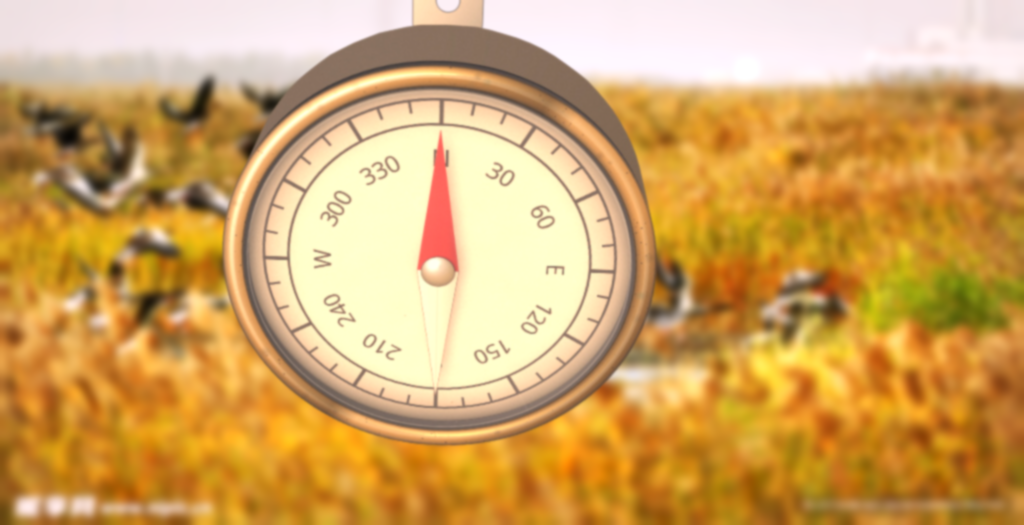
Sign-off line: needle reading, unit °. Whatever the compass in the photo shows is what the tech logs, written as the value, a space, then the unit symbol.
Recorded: 0 °
